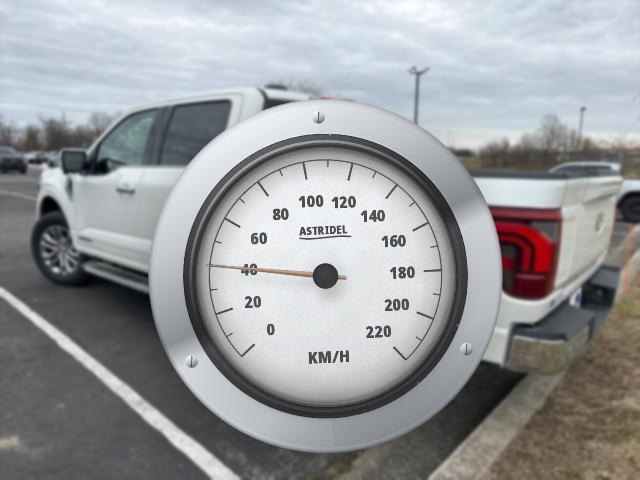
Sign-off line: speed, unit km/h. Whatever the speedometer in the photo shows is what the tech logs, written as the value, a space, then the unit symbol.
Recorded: 40 km/h
